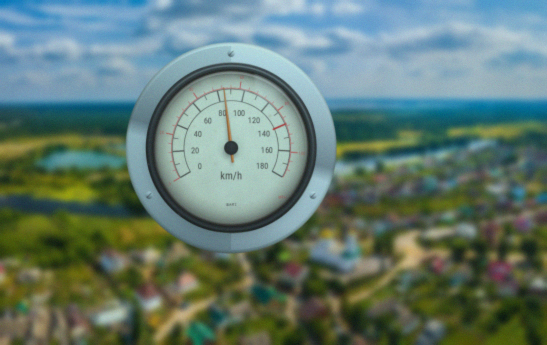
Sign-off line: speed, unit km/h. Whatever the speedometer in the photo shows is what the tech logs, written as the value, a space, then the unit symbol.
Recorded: 85 km/h
